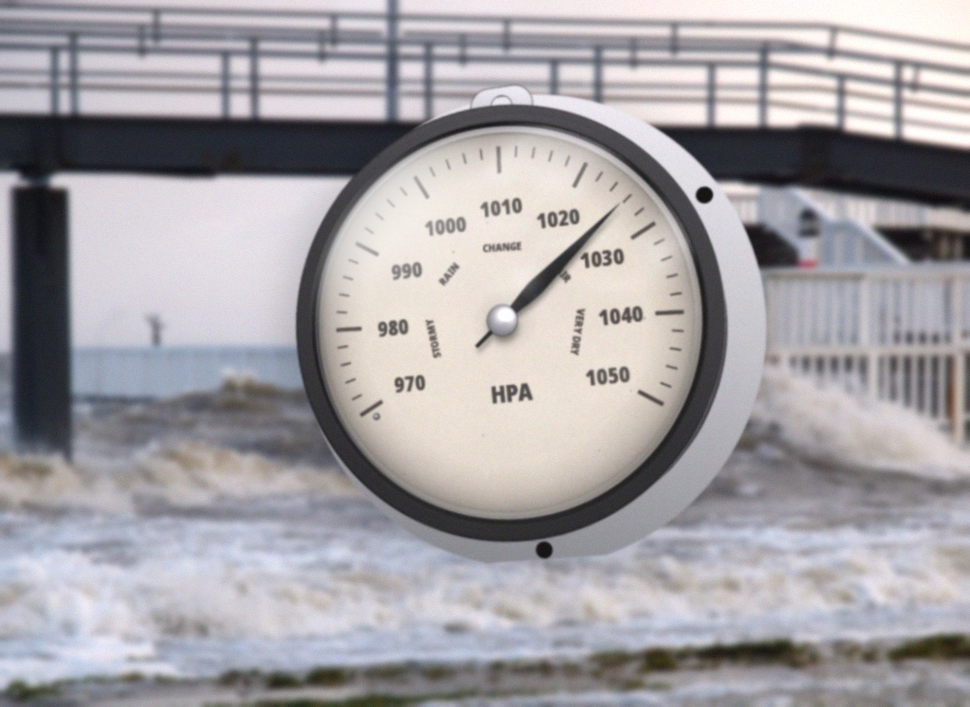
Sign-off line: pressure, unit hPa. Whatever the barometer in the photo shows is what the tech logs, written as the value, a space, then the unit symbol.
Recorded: 1026 hPa
